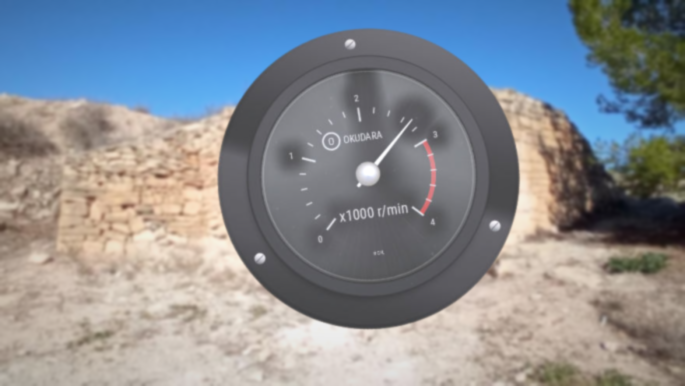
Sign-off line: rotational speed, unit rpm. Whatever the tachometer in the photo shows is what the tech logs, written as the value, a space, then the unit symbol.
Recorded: 2700 rpm
